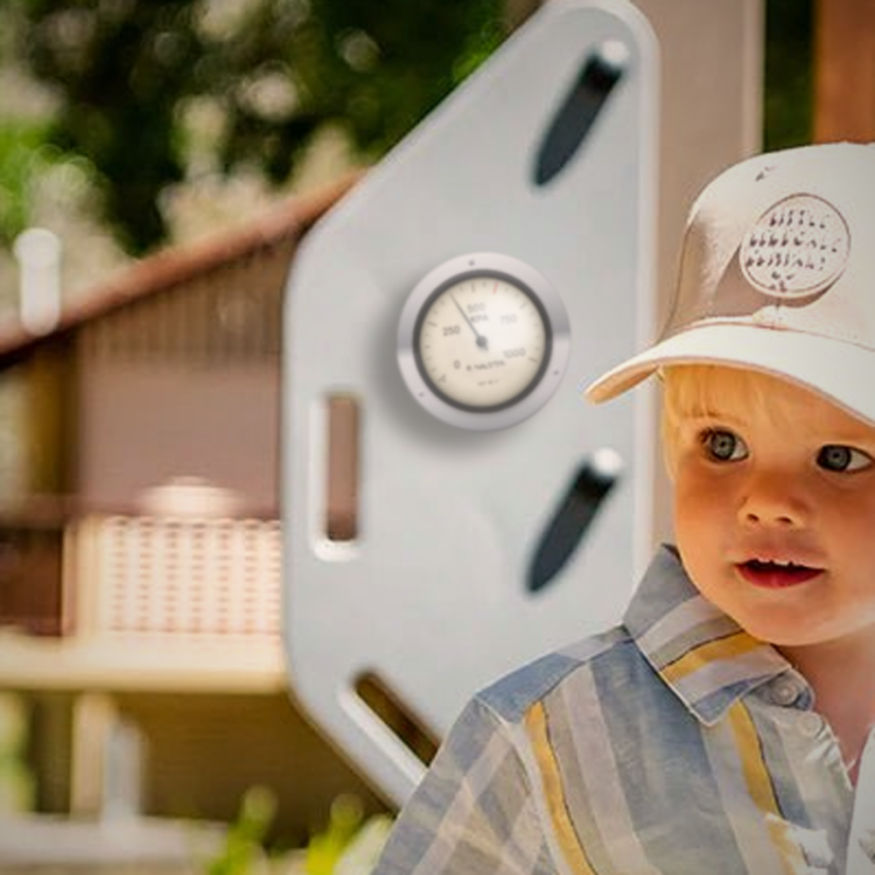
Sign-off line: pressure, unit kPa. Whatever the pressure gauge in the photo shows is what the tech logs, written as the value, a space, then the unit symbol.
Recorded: 400 kPa
